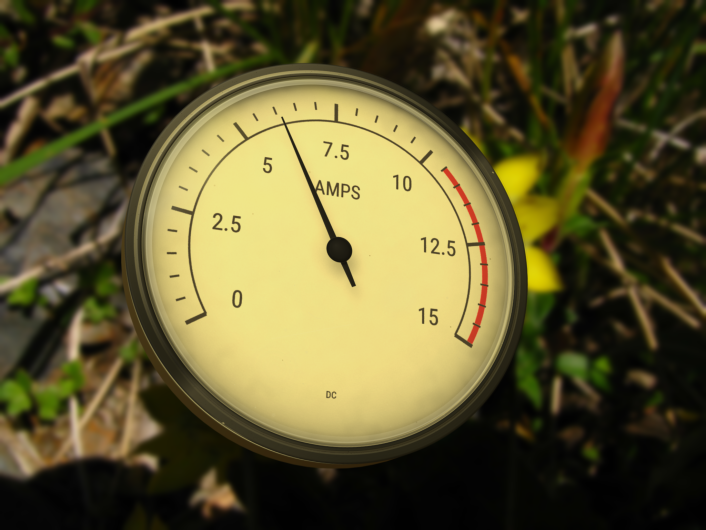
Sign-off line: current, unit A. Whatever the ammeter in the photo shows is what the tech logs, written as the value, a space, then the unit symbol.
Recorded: 6 A
